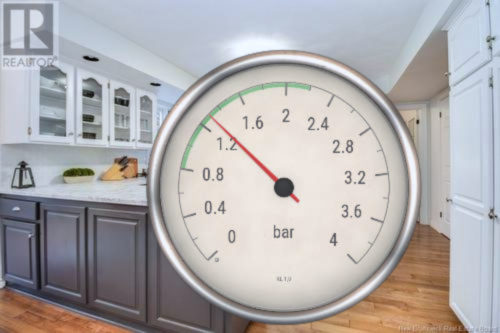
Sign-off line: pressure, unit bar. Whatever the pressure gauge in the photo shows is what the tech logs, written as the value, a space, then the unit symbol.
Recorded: 1.3 bar
